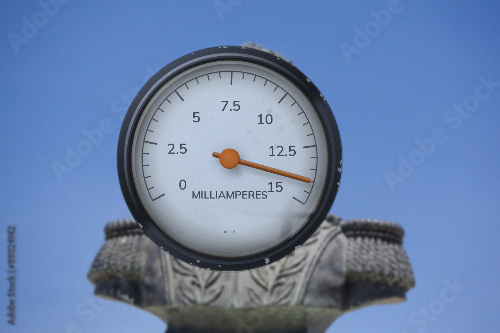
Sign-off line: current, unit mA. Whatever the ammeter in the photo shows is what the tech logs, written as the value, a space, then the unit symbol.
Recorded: 14 mA
